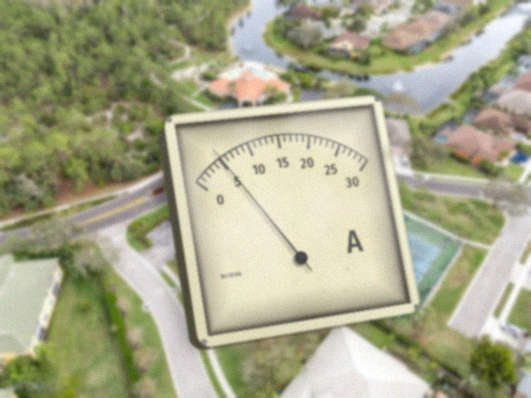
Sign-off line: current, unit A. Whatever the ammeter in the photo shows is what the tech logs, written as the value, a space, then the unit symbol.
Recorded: 5 A
